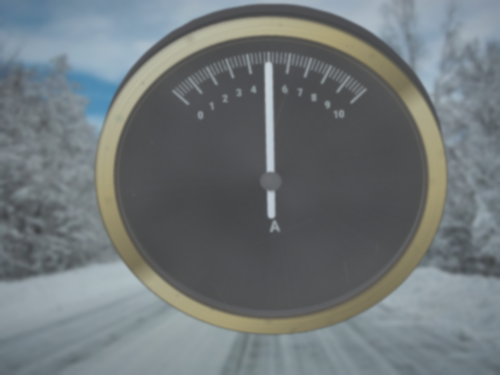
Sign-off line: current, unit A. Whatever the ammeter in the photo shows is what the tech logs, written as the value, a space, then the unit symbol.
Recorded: 5 A
